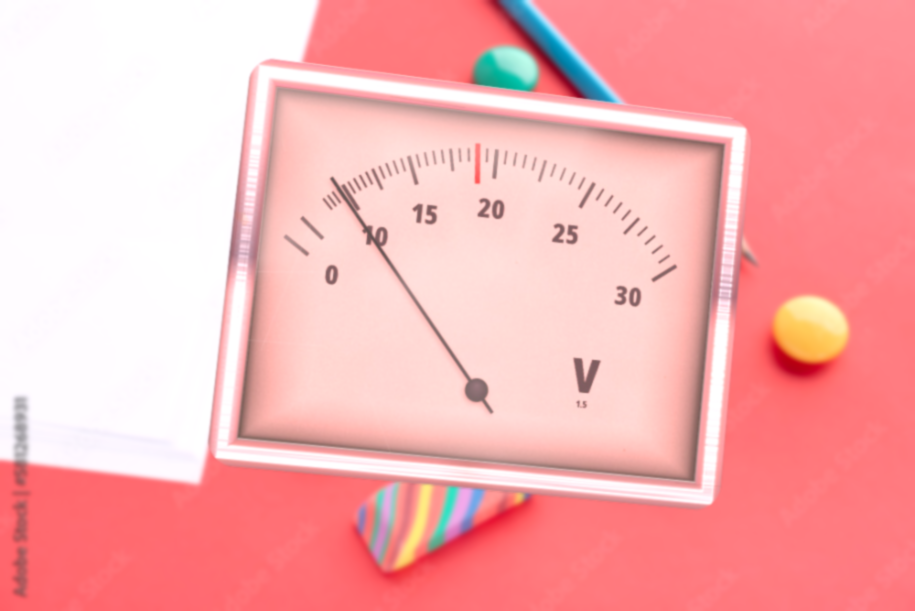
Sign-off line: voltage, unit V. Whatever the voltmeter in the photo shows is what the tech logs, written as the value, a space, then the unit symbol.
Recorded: 9.5 V
